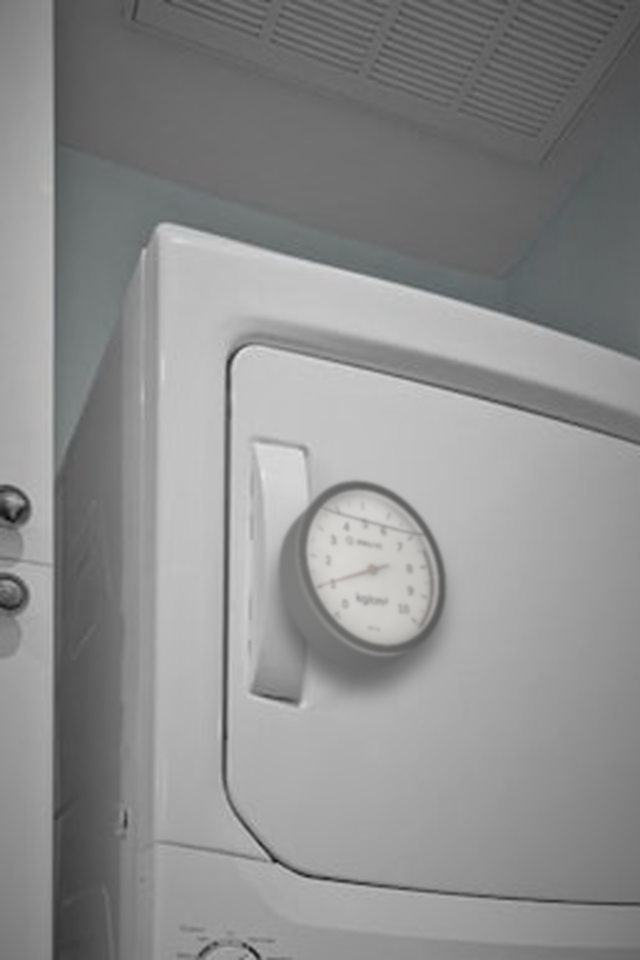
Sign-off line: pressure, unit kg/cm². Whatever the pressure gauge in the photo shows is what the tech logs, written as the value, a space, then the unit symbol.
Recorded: 1 kg/cm²
